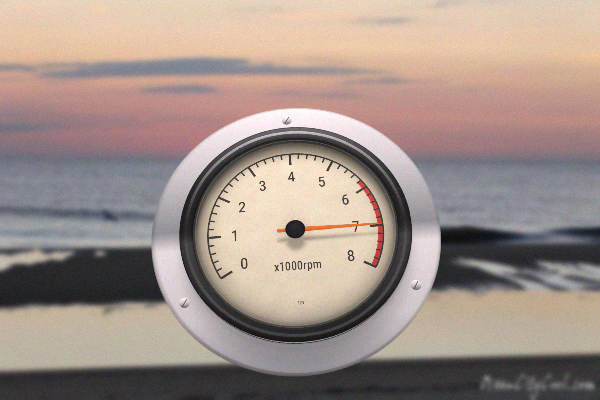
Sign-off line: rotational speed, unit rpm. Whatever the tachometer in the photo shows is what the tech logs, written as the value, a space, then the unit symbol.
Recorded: 7000 rpm
